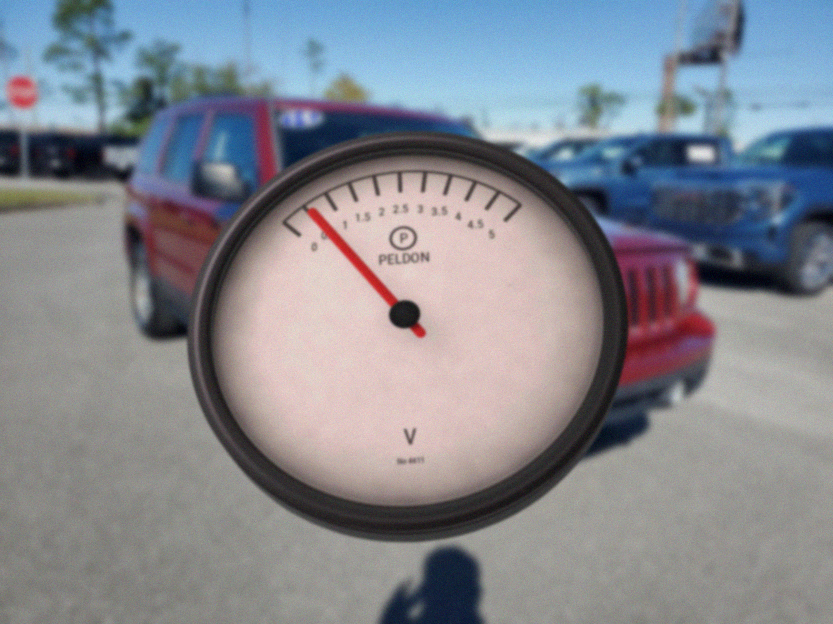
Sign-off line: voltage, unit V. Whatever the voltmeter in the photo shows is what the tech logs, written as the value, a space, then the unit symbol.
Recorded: 0.5 V
